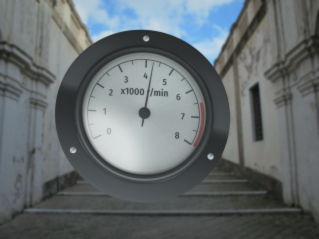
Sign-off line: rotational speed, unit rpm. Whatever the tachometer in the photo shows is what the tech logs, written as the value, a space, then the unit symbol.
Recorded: 4250 rpm
